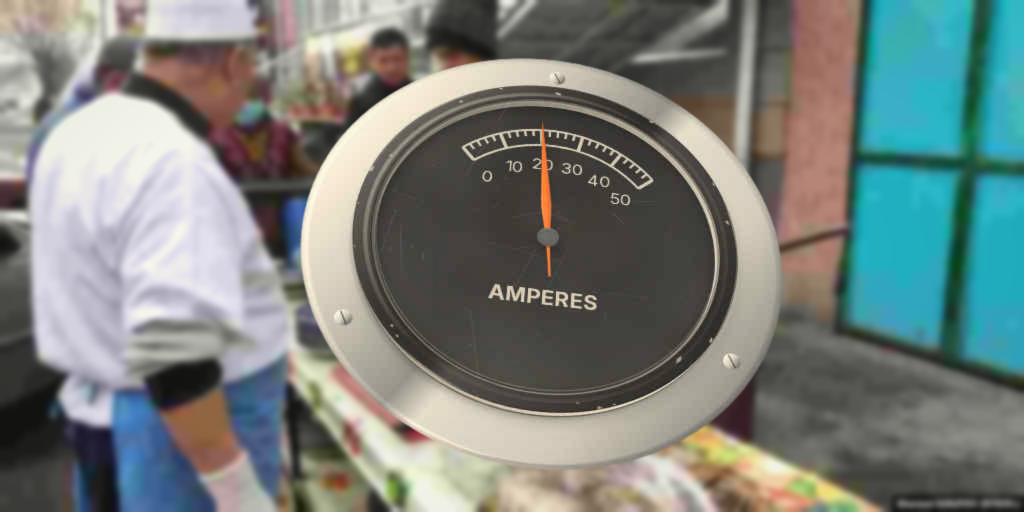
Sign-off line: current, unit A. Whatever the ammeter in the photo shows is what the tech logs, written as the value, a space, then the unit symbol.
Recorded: 20 A
